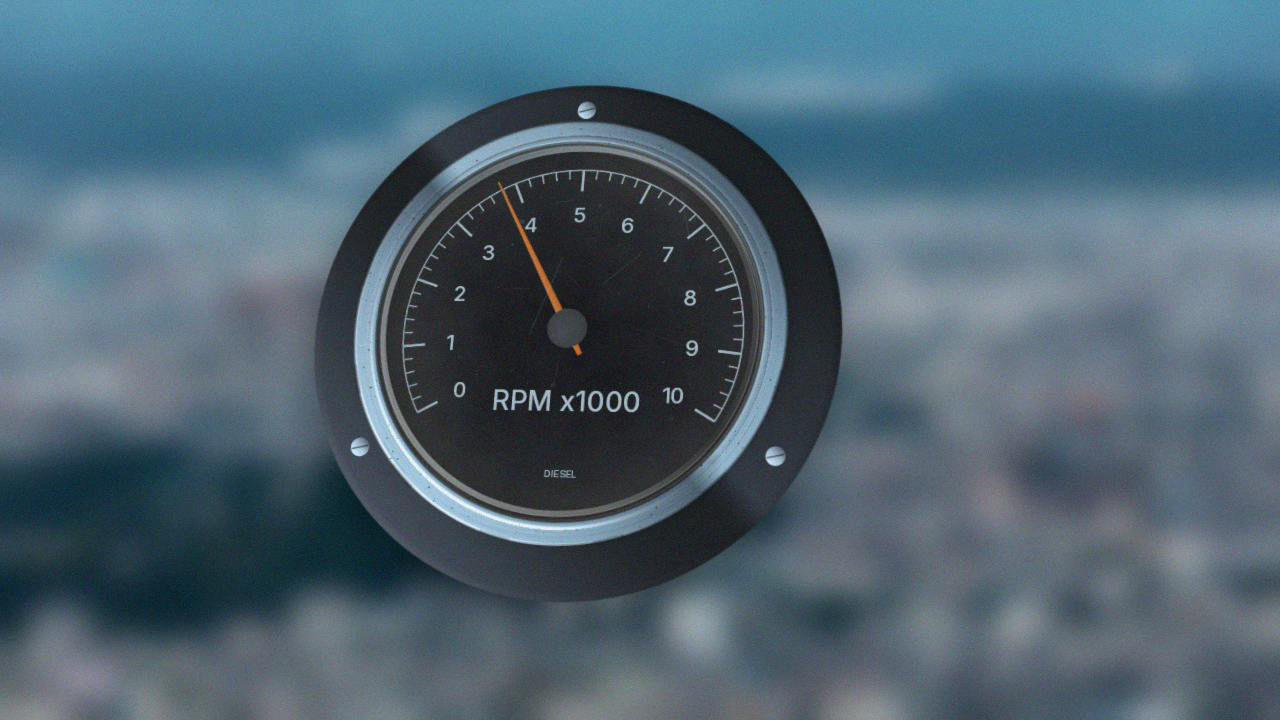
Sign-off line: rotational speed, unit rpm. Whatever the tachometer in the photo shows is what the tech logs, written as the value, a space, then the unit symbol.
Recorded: 3800 rpm
